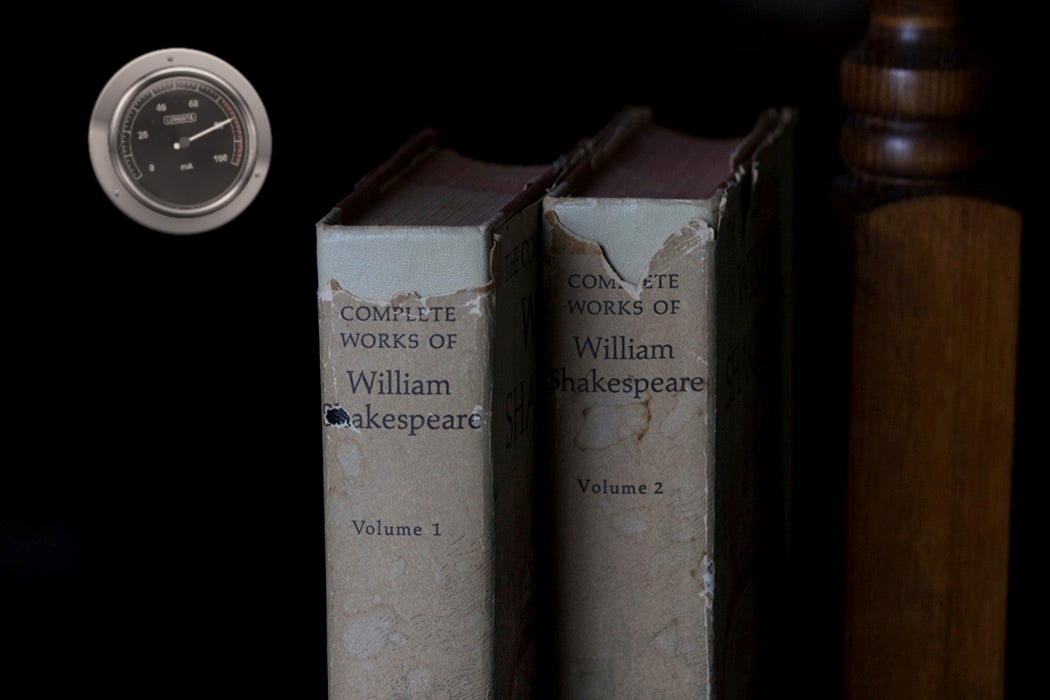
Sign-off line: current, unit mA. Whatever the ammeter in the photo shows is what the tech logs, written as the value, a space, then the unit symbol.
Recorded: 80 mA
